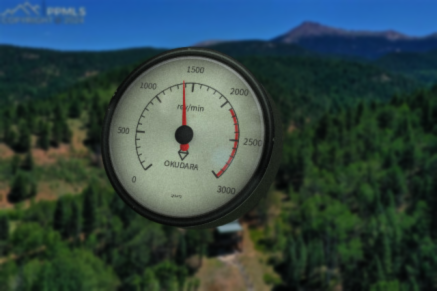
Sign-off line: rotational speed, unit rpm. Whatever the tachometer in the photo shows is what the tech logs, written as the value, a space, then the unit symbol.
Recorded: 1400 rpm
